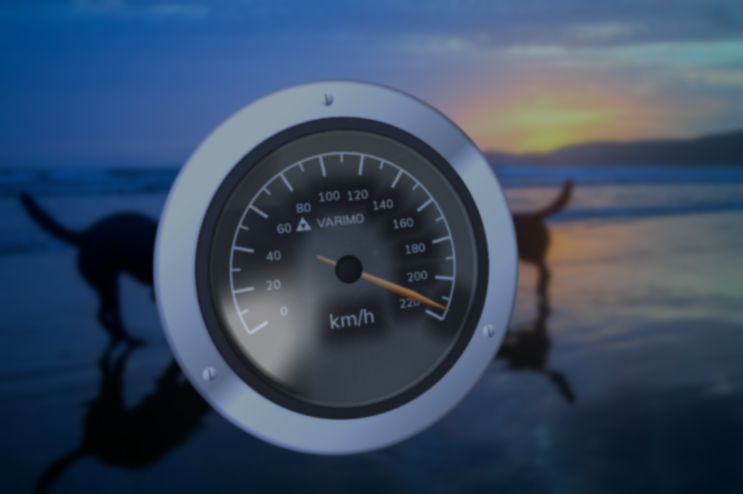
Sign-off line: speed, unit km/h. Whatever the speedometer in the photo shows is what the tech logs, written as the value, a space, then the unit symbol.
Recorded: 215 km/h
